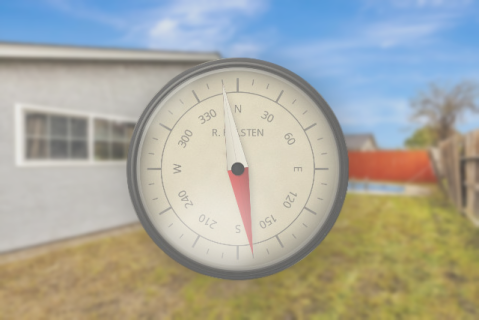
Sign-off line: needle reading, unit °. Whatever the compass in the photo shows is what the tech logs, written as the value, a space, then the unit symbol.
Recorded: 170 °
